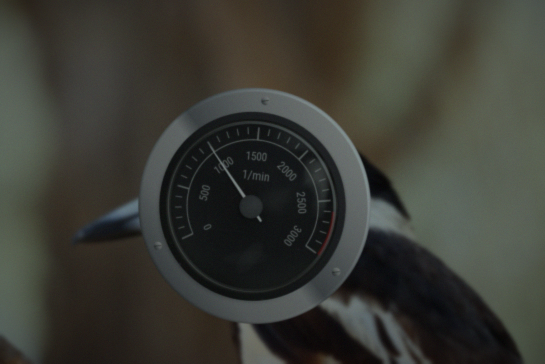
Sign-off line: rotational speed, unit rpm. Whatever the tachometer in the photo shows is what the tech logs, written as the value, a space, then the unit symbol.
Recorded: 1000 rpm
